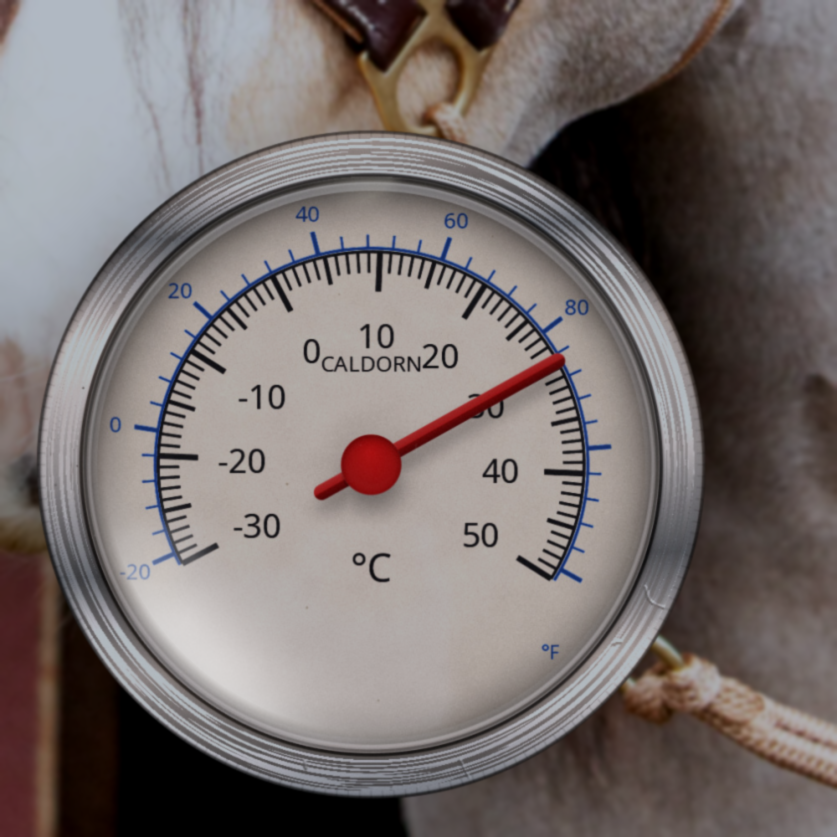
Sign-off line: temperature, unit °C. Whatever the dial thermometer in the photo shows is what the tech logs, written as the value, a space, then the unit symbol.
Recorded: 29.5 °C
